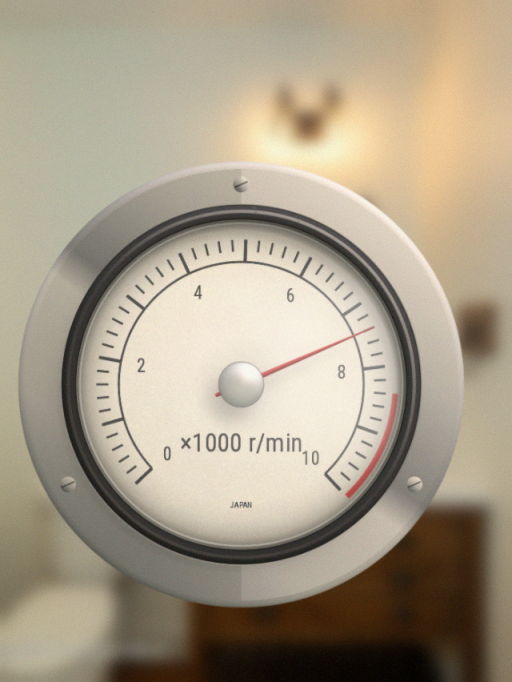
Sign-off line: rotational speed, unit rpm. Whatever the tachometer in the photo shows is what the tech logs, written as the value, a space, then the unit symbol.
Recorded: 7400 rpm
